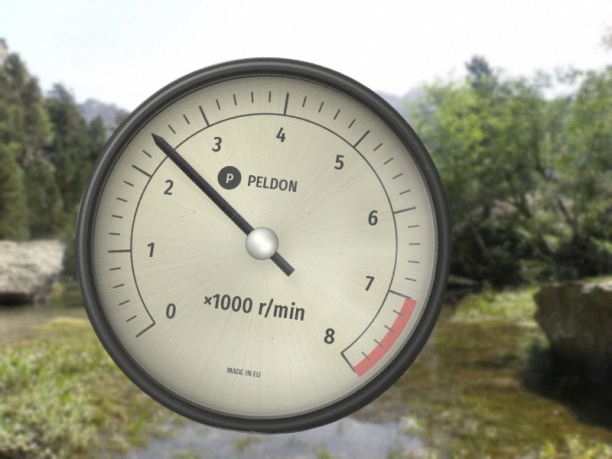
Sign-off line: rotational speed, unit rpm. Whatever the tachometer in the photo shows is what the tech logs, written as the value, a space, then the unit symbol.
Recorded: 2400 rpm
